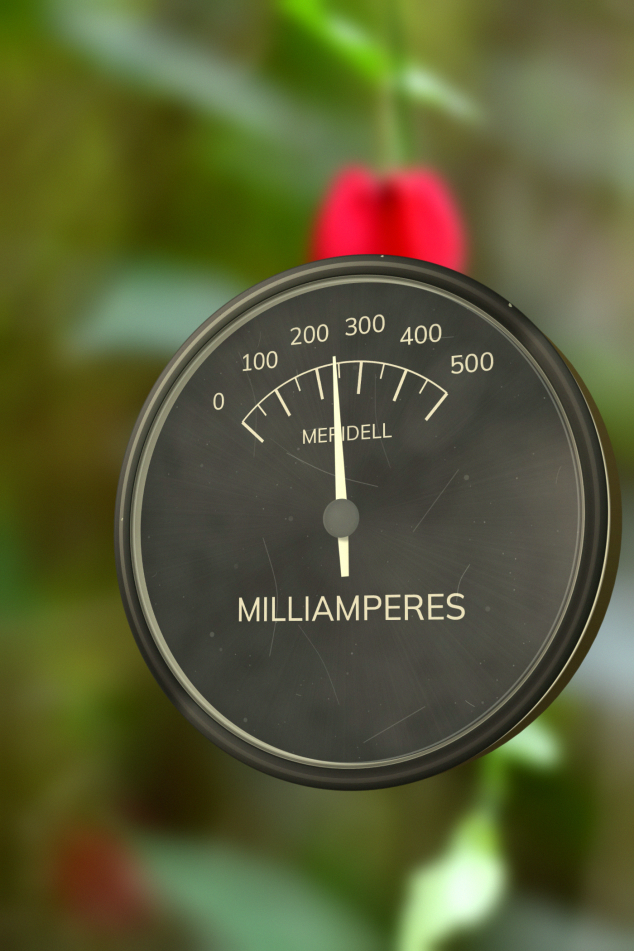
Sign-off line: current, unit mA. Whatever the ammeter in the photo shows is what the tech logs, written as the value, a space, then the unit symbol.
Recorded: 250 mA
